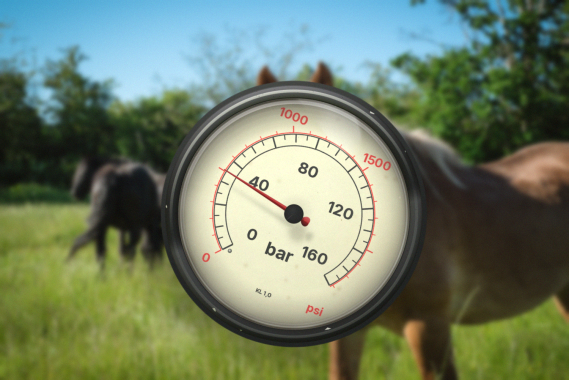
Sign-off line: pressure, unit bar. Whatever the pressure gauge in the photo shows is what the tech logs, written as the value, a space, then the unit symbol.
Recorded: 35 bar
